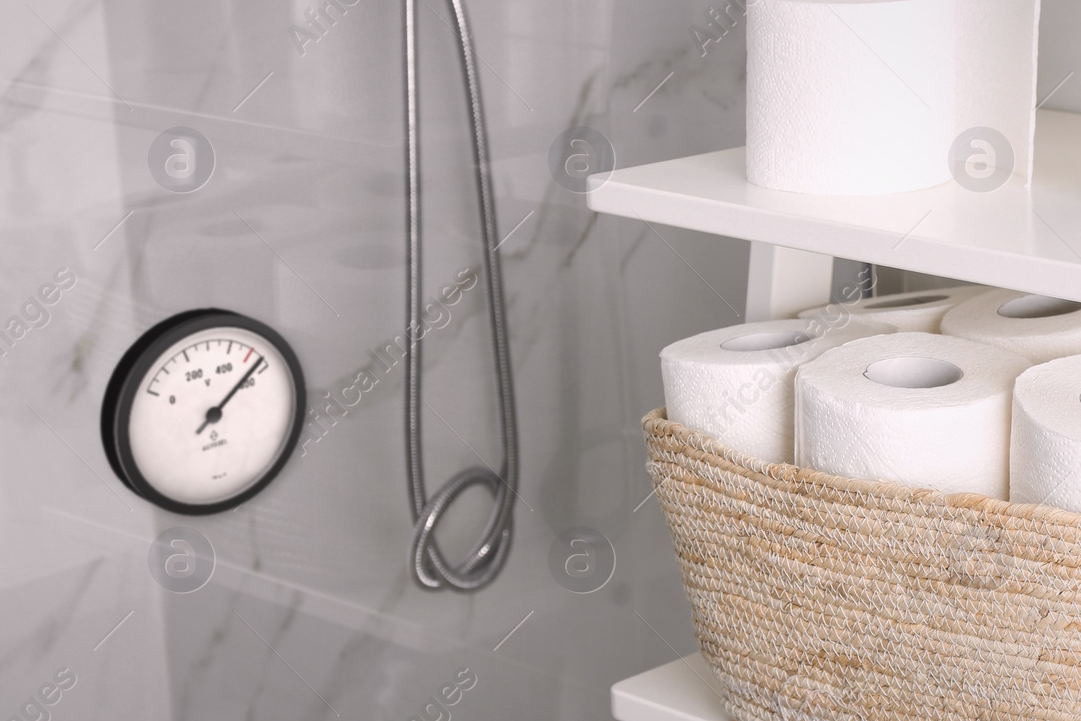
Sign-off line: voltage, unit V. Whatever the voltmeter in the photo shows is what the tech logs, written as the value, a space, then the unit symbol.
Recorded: 550 V
